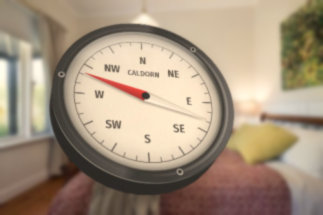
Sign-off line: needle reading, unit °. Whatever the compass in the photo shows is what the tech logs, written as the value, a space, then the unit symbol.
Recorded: 290 °
